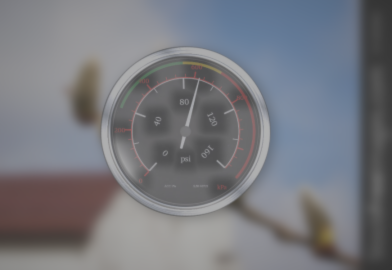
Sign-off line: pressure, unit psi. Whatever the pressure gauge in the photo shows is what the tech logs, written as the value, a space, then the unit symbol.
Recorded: 90 psi
